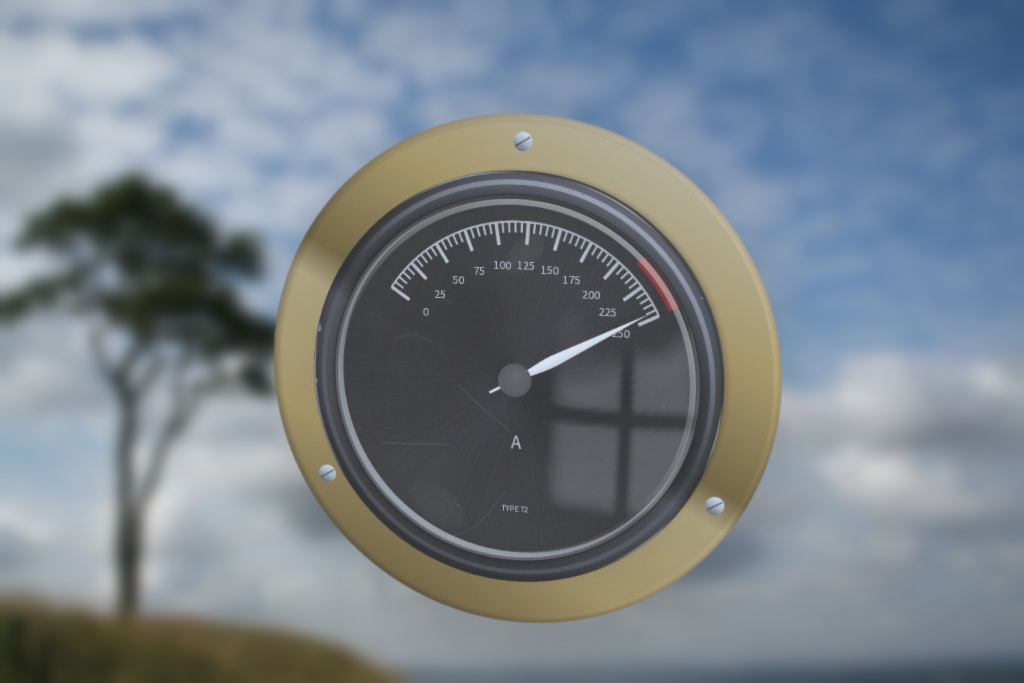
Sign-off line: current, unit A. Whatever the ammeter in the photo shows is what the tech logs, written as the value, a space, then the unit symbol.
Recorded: 245 A
